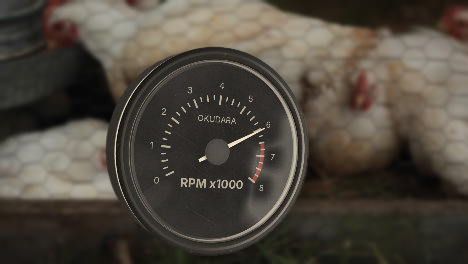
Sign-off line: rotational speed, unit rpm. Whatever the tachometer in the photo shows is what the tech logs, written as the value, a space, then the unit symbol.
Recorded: 6000 rpm
